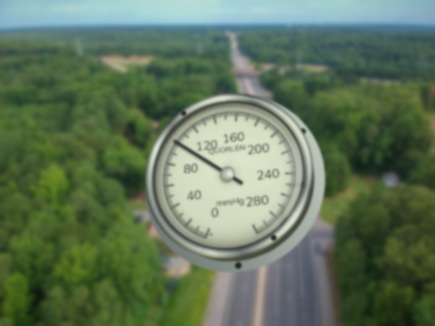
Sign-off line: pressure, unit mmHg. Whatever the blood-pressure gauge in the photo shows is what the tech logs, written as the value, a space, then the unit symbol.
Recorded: 100 mmHg
